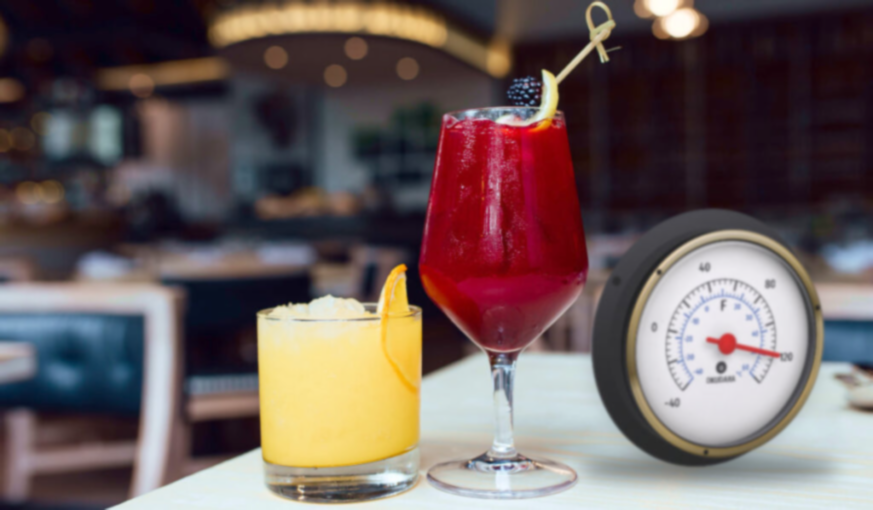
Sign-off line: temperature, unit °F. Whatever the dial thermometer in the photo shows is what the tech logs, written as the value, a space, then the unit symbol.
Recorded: 120 °F
